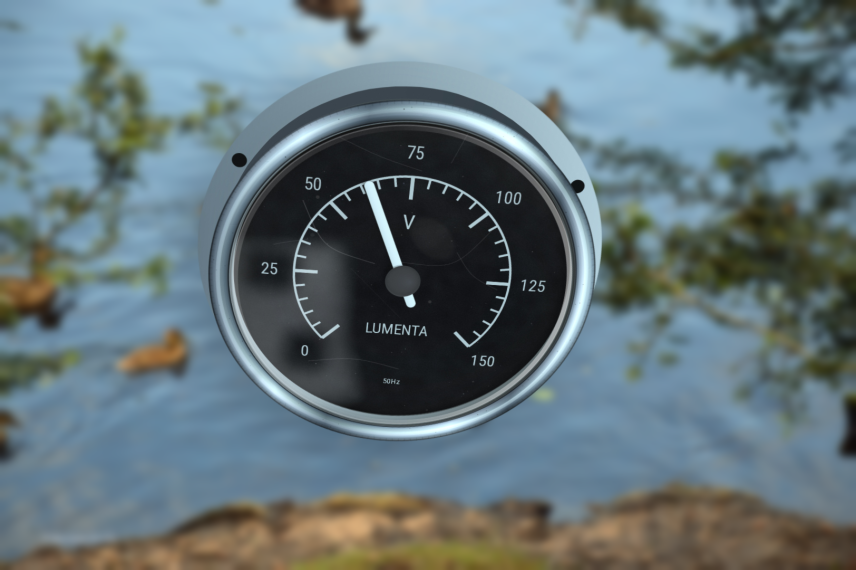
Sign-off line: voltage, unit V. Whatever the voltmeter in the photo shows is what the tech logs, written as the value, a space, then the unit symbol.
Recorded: 62.5 V
